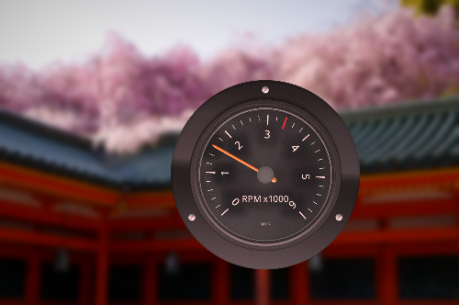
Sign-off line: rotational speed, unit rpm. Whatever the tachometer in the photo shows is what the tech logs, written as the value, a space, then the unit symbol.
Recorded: 1600 rpm
